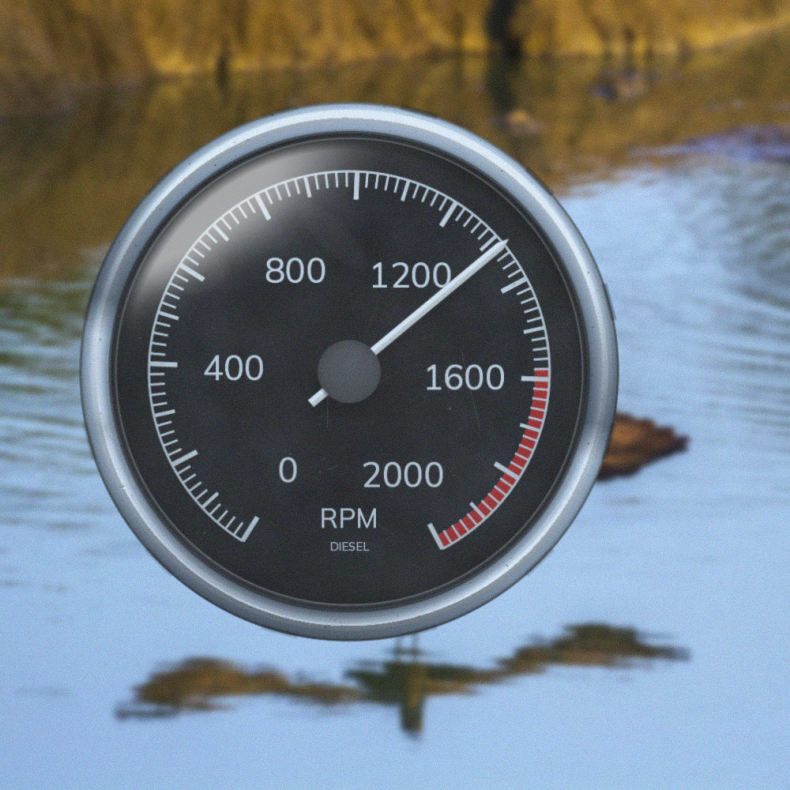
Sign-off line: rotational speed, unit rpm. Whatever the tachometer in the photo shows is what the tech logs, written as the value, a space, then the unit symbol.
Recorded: 1320 rpm
